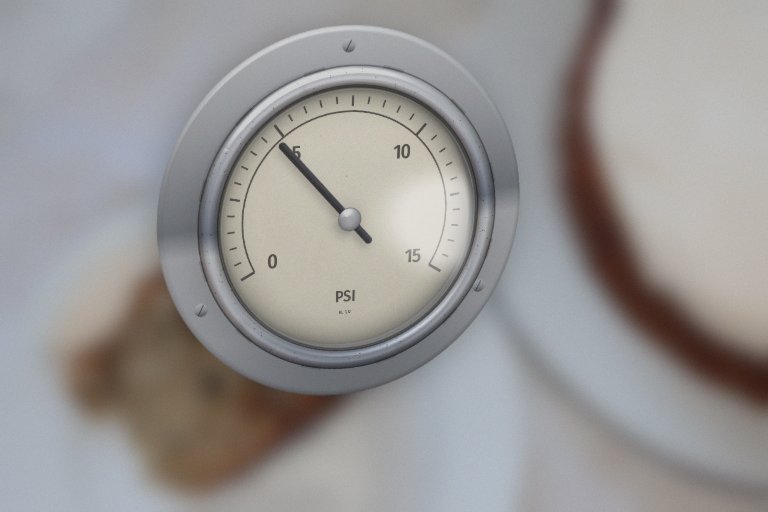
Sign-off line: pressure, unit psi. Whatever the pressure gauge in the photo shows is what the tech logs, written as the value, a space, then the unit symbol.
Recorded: 4.75 psi
